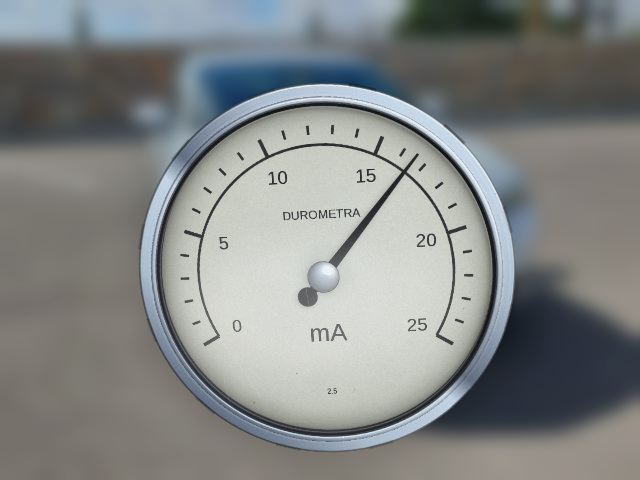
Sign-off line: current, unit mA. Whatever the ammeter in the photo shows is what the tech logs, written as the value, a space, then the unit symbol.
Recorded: 16.5 mA
